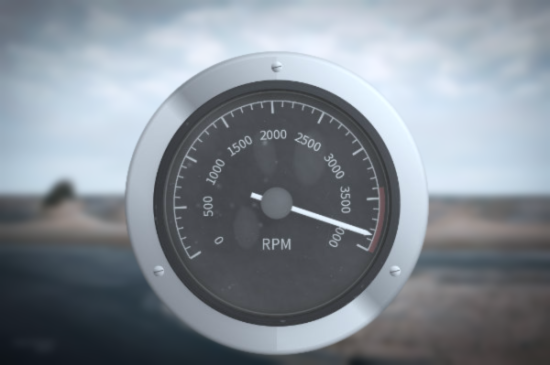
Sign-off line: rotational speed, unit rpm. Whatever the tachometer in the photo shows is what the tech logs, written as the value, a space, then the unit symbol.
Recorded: 3850 rpm
